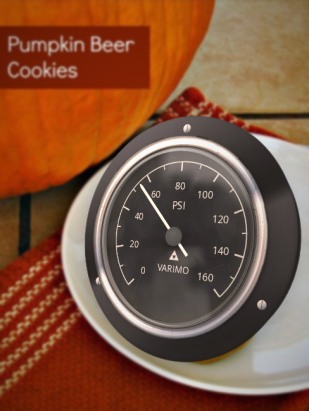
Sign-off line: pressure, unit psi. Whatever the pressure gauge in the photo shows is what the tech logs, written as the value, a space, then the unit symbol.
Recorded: 55 psi
